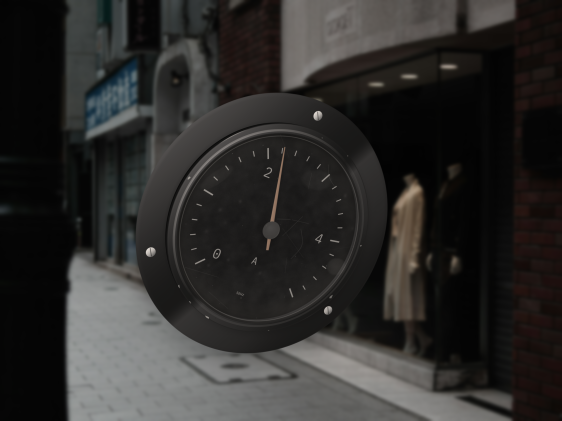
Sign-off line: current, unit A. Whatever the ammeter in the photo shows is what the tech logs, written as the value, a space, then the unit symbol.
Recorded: 2.2 A
